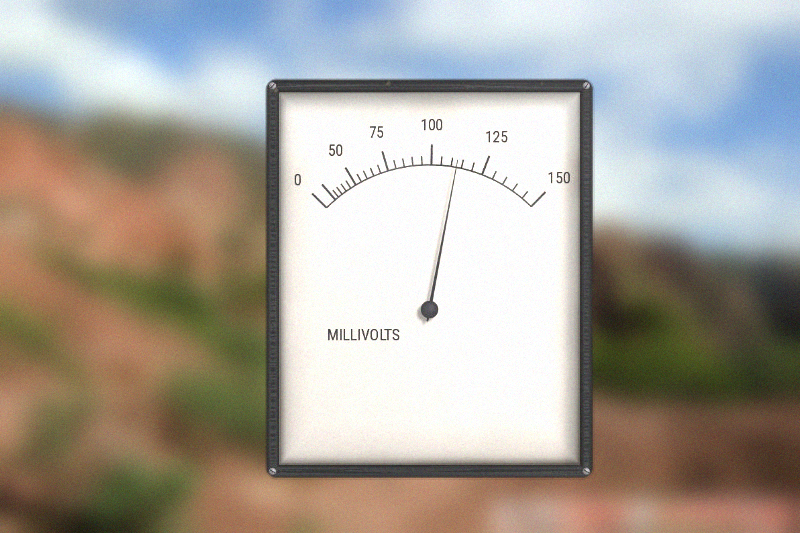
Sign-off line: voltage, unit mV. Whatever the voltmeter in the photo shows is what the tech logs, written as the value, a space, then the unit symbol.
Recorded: 112.5 mV
